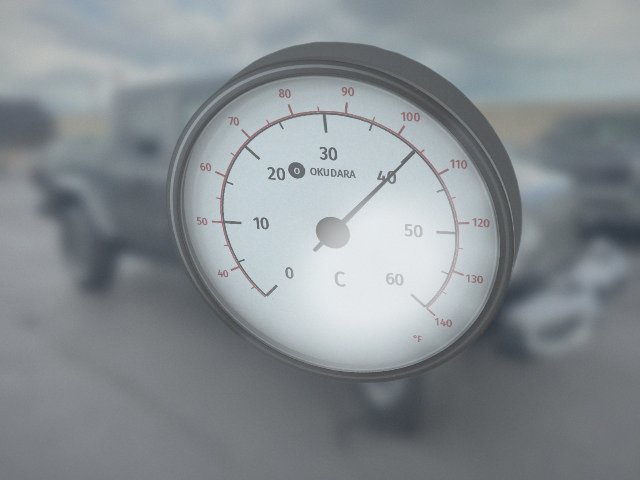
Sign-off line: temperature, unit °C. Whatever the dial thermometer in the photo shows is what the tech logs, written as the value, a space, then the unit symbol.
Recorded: 40 °C
